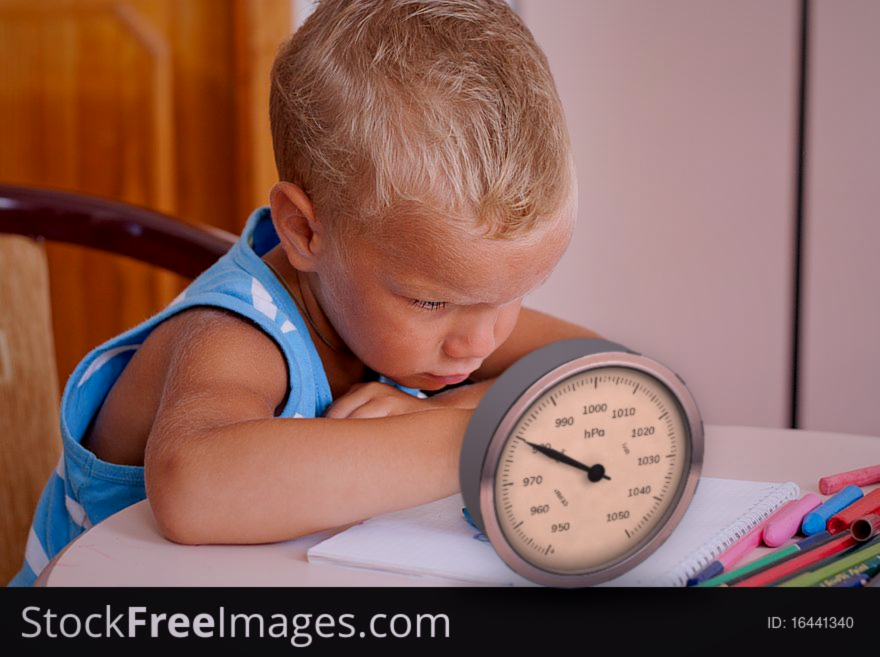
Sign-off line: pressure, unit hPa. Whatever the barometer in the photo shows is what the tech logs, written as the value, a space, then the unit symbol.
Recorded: 980 hPa
